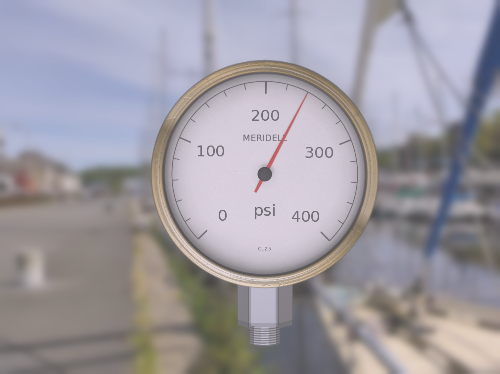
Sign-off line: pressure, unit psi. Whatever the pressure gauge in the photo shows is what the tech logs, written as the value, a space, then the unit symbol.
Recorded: 240 psi
